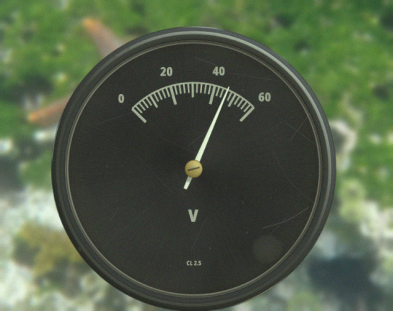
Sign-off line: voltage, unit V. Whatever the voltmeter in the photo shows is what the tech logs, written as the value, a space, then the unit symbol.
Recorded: 46 V
